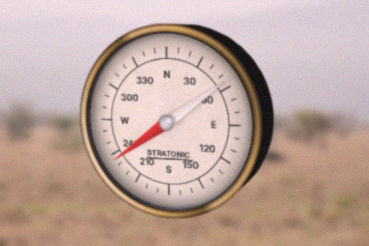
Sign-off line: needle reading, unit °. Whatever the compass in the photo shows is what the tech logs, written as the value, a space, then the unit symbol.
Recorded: 235 °
